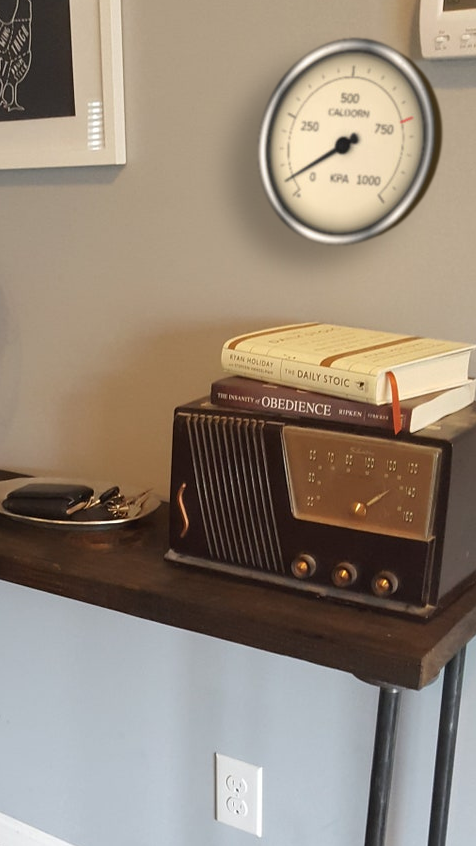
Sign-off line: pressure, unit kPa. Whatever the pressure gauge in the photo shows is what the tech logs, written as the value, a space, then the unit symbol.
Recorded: 50 kPa
